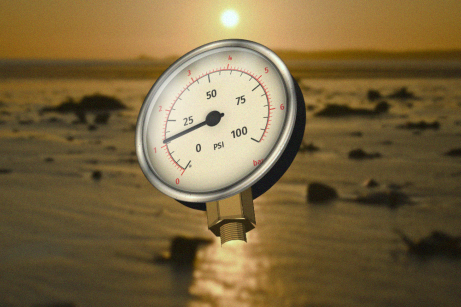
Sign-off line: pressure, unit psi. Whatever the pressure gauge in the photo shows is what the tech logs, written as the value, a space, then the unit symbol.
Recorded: 15 psi
